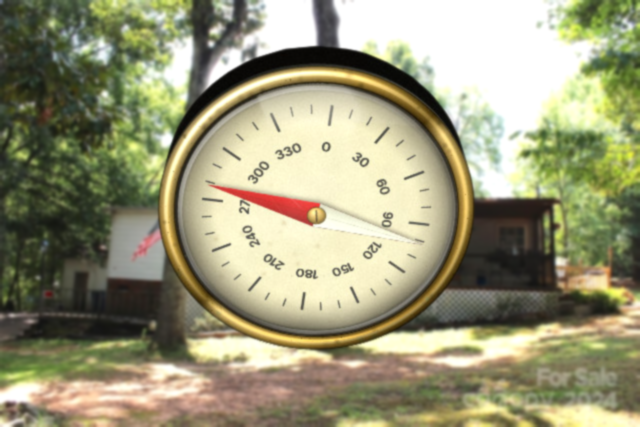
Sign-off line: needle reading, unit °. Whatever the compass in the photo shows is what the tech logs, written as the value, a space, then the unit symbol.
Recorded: 280 °
